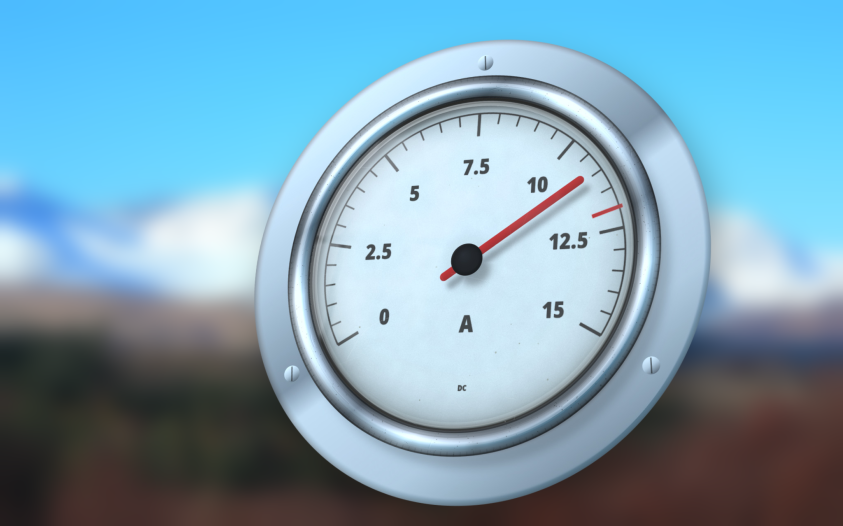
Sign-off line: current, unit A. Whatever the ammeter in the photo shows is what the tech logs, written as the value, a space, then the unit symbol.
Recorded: 11 A
